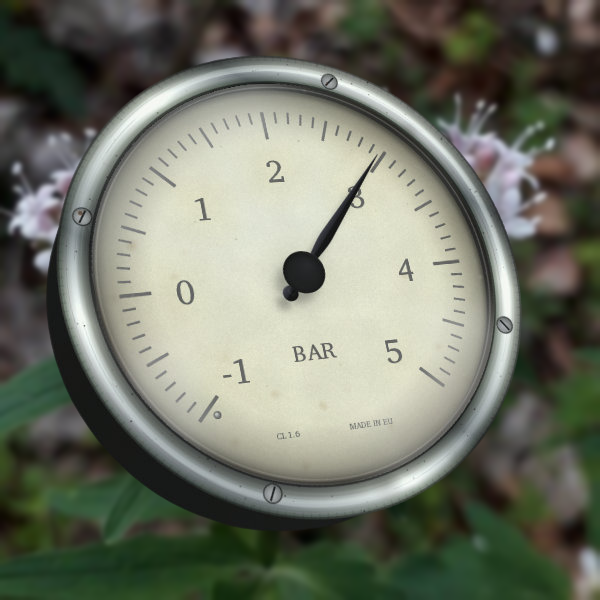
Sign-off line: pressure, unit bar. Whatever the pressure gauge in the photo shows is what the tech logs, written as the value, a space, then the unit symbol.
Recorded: 2.95 bar
